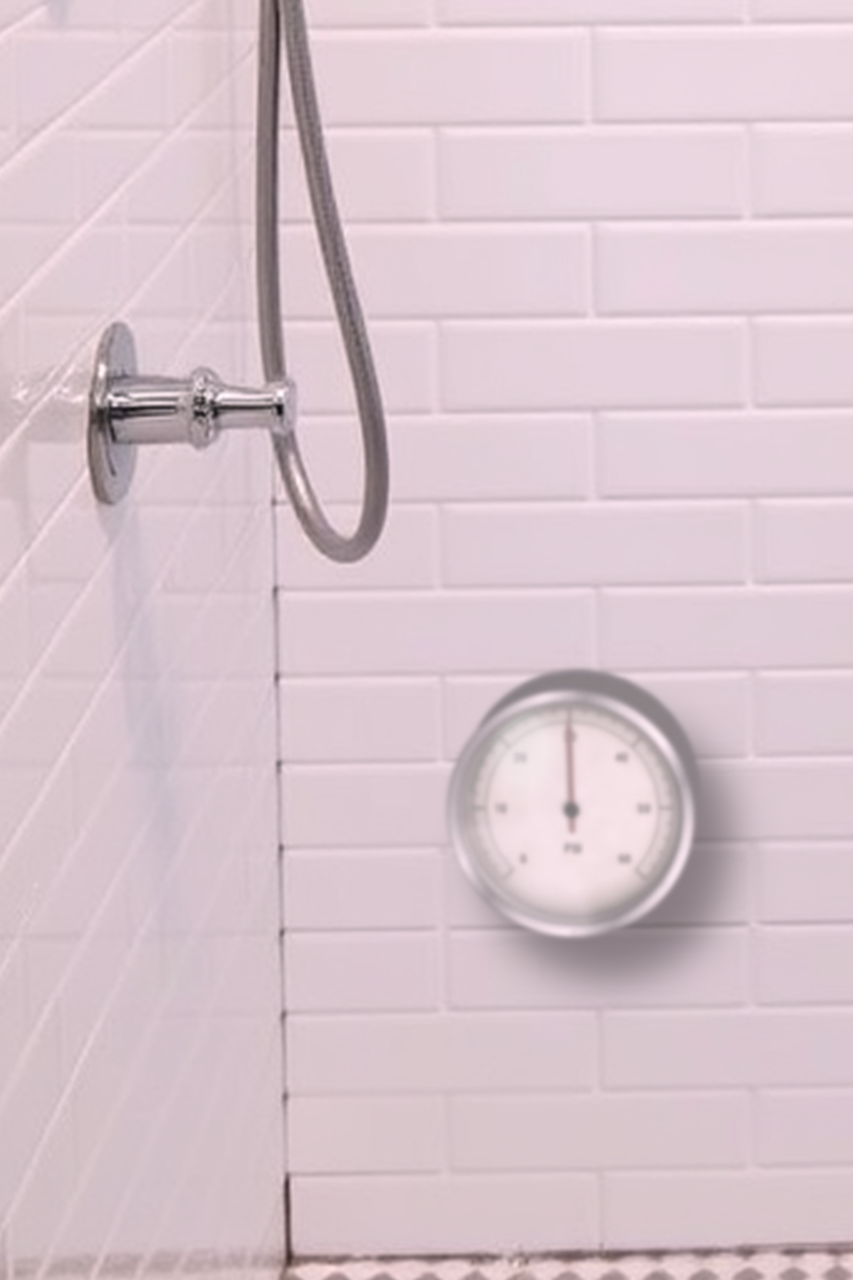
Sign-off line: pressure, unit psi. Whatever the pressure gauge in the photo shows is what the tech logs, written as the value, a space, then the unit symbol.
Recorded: 30 psi
